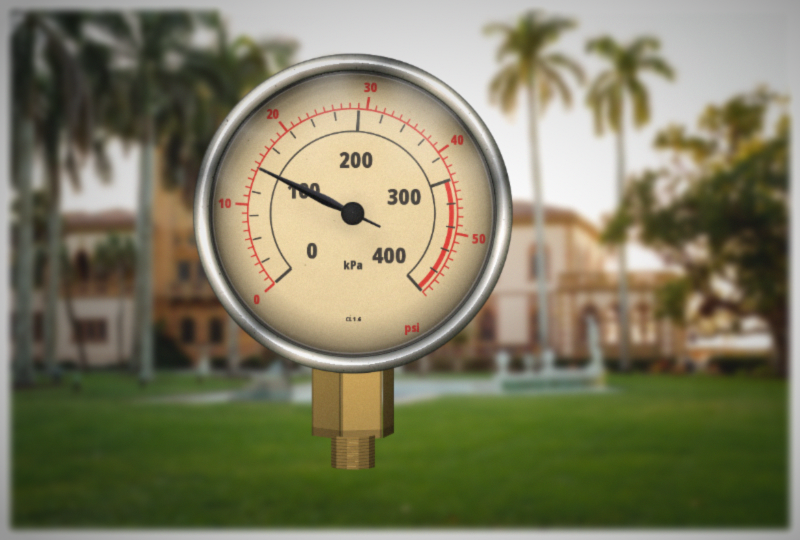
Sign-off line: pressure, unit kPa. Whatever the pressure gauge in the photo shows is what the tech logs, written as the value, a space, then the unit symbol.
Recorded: 100 kPa
